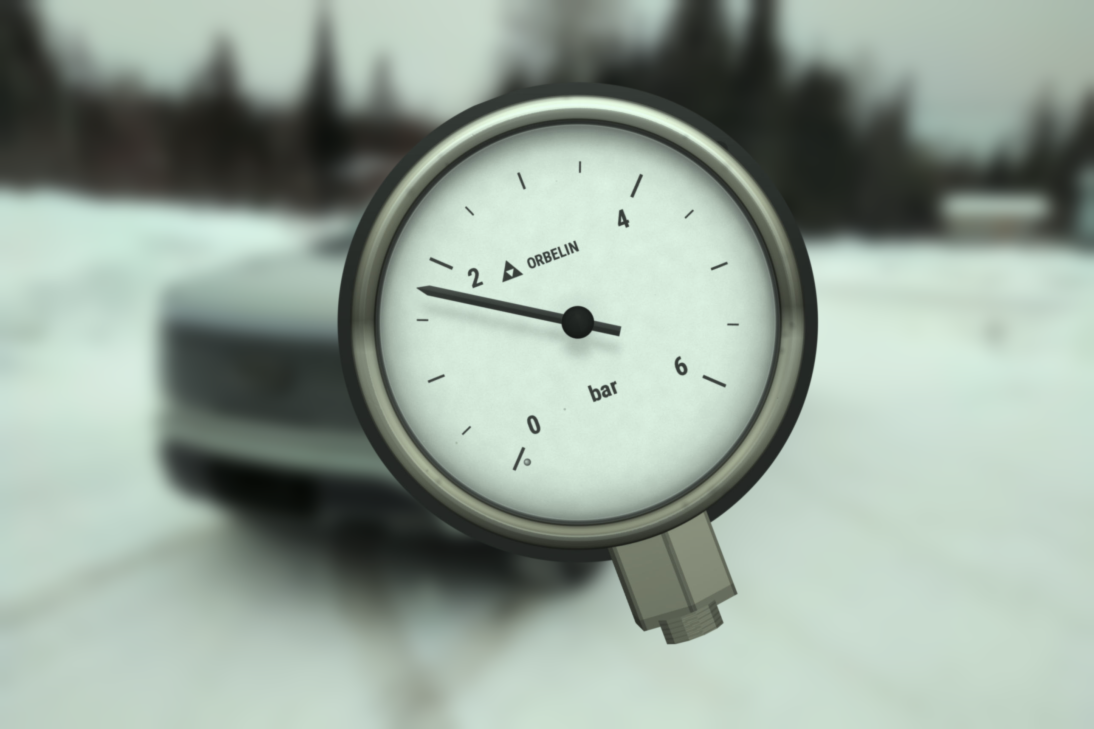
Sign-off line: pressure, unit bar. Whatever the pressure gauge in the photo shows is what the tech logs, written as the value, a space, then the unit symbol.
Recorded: 1.75 bar
